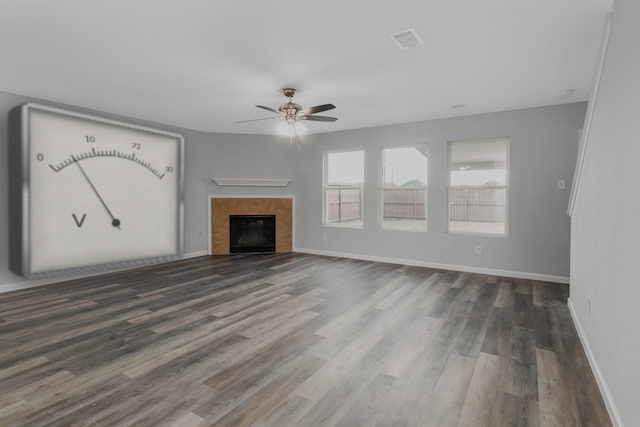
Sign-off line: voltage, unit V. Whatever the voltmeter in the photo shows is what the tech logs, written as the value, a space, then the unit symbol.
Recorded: 5 V
